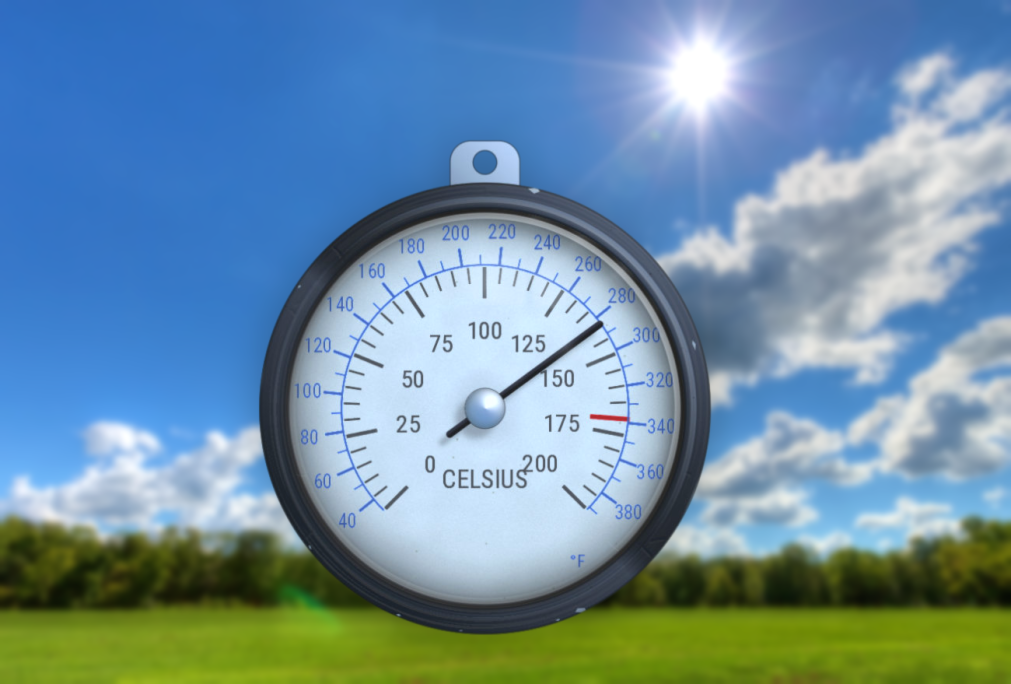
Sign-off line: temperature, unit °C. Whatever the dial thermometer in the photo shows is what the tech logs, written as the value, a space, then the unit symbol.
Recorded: 140 °C
